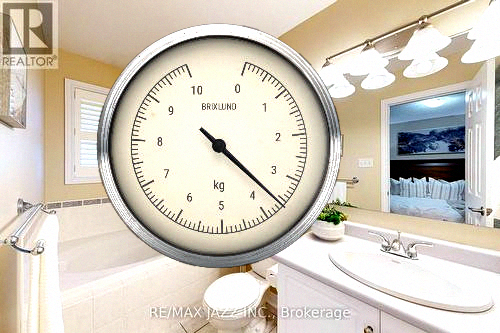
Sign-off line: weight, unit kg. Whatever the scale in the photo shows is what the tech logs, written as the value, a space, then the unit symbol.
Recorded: 3.6 kg
